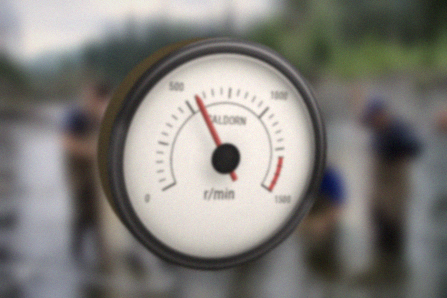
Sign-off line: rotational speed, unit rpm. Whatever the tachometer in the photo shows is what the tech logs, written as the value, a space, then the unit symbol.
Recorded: 550 rpm
